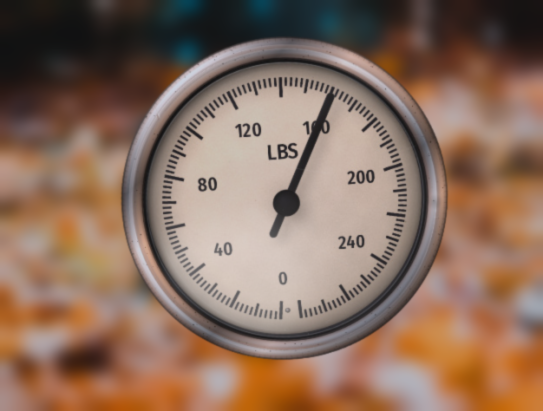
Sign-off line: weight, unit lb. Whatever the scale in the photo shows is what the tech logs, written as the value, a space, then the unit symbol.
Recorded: 160 lb
